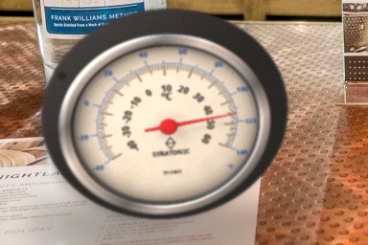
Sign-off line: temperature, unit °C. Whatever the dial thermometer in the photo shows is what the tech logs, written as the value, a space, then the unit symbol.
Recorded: 45 °C
